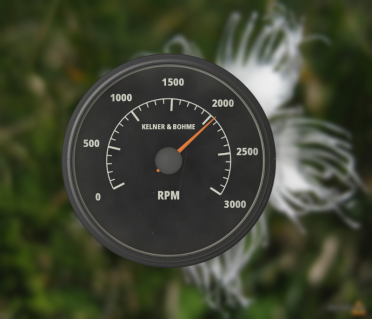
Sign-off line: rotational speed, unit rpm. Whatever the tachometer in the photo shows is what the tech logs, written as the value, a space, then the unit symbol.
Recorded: 2050 rpm
